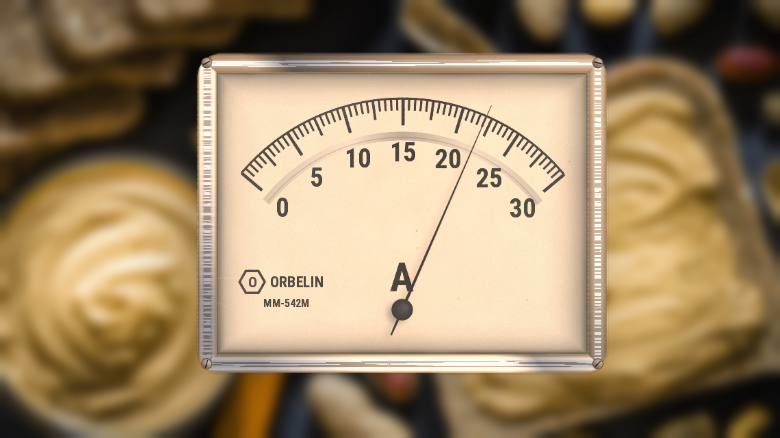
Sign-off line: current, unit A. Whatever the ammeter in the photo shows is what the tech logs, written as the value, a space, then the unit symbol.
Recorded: 22 A
